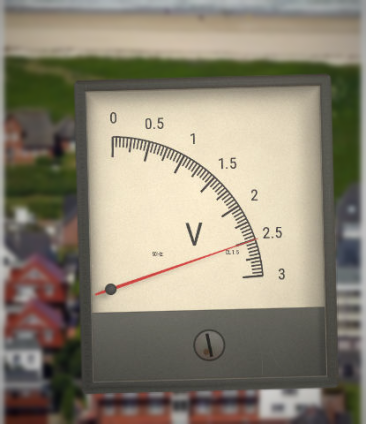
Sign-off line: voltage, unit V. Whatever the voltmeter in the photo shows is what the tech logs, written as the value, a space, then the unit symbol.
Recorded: 2.5 V
